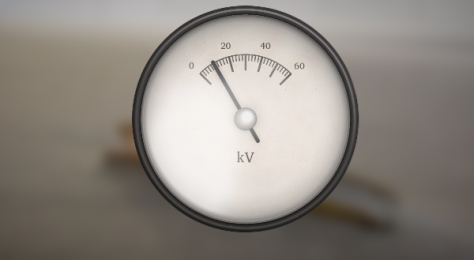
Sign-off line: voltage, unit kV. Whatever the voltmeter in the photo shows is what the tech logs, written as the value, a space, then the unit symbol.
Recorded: 10 kV
